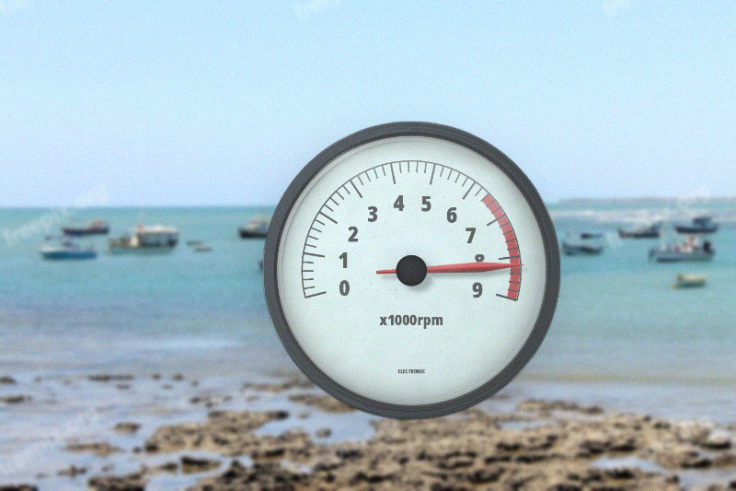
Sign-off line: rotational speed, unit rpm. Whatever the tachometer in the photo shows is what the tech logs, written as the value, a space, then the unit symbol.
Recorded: 8200 rpm
